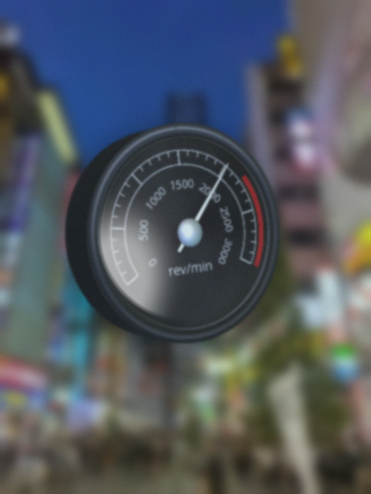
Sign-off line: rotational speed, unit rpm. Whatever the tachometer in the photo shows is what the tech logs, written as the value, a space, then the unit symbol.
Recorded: 2000 rpm
